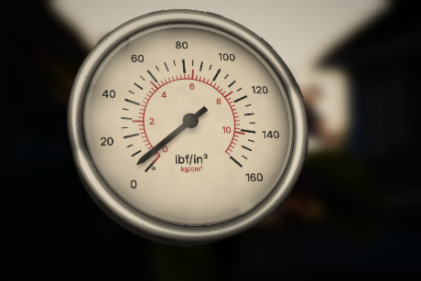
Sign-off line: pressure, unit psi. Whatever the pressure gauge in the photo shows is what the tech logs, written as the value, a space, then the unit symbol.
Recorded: 5 psi
